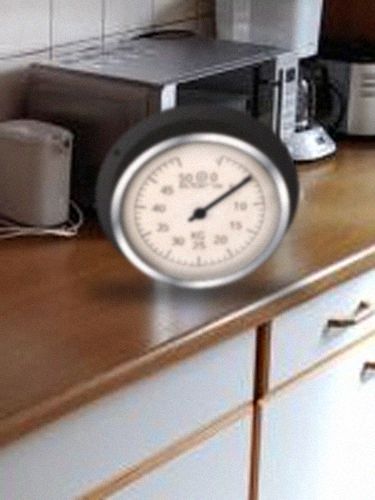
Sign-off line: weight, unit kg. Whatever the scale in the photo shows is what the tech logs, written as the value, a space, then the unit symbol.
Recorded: 5 kg
